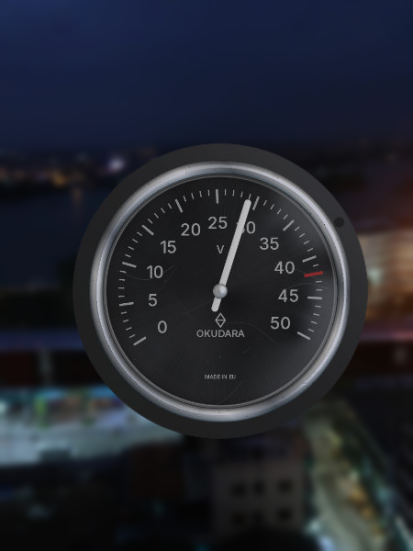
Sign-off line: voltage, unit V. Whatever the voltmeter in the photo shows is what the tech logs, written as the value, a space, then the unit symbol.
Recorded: 29 V
